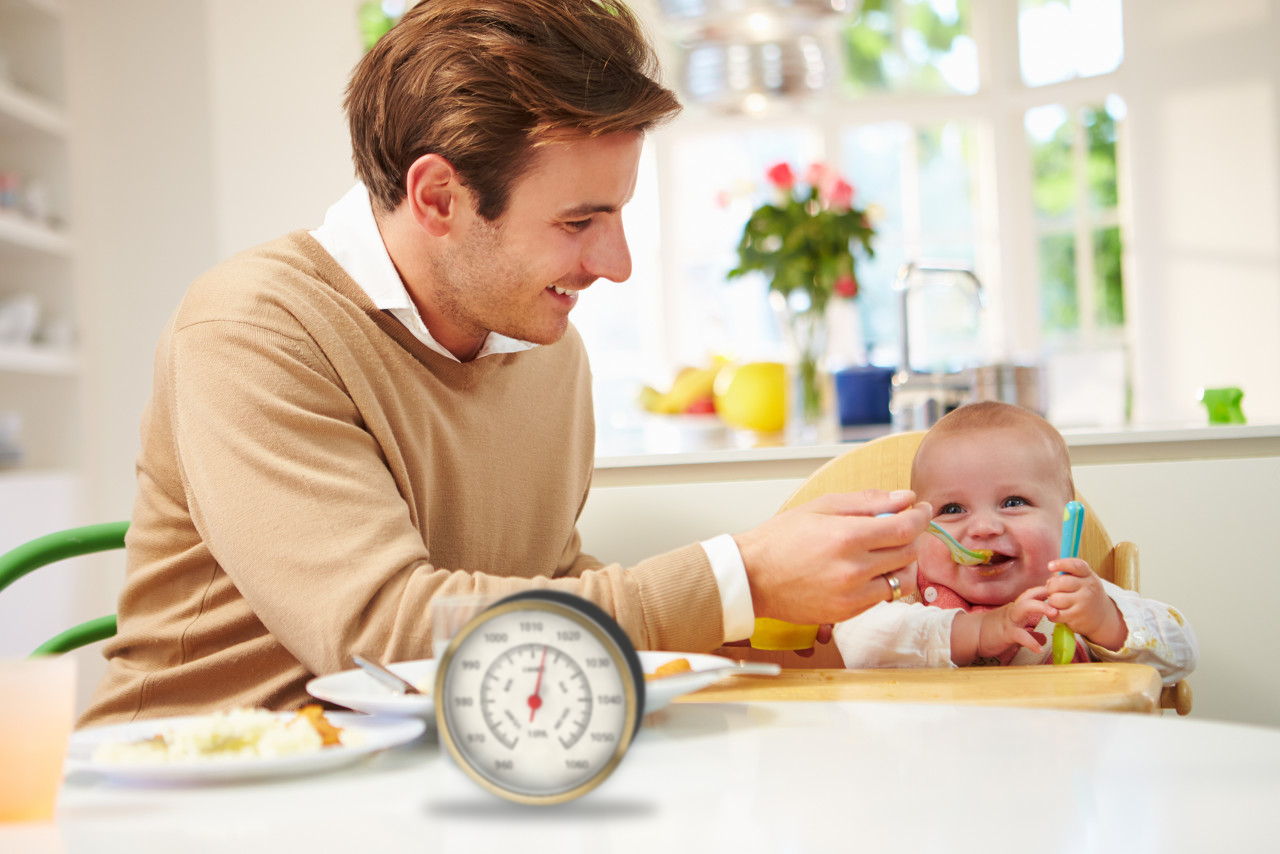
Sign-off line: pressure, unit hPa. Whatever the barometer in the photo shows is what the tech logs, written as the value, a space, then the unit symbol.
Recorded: 1015 hPa
